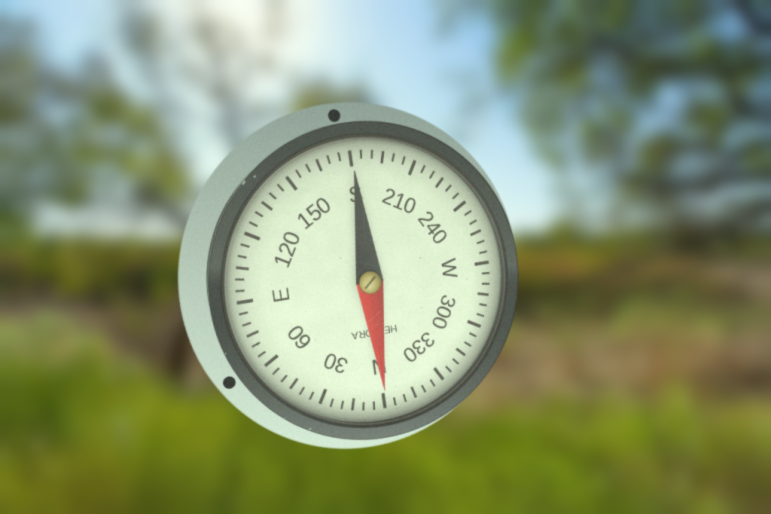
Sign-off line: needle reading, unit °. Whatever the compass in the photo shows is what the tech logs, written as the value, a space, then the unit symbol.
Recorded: 0 °
